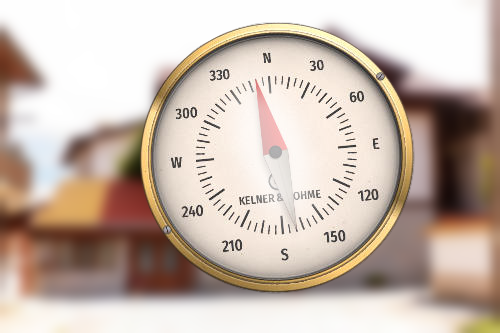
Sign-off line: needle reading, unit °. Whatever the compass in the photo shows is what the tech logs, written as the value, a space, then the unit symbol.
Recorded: 350 °
